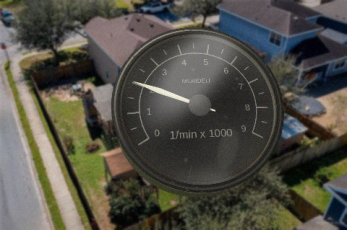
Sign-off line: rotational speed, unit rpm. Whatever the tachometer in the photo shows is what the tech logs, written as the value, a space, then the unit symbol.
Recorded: 2000 rpm
